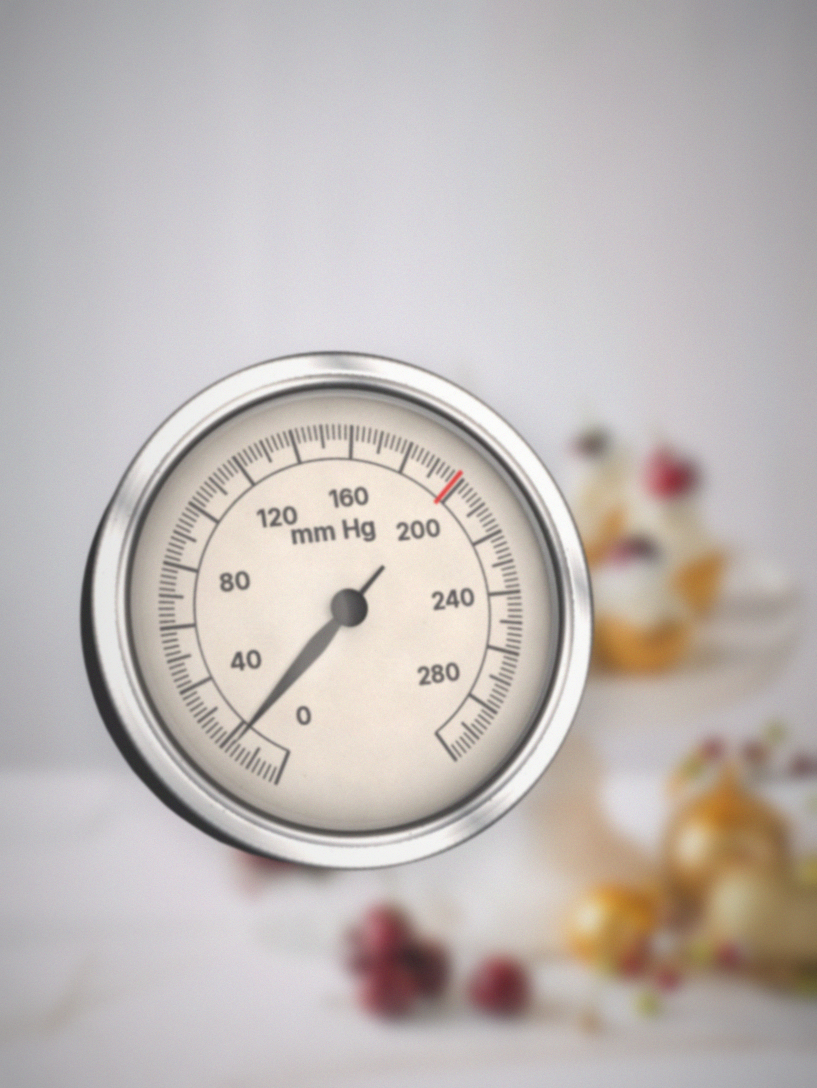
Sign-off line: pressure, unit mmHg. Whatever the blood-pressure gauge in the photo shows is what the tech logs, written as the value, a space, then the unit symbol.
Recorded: 18 mmHg
